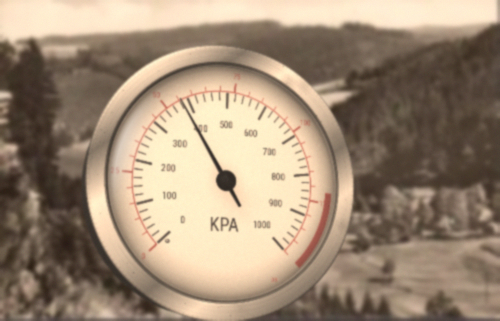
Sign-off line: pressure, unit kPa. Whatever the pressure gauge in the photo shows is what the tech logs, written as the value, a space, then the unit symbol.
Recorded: 380 kPa
